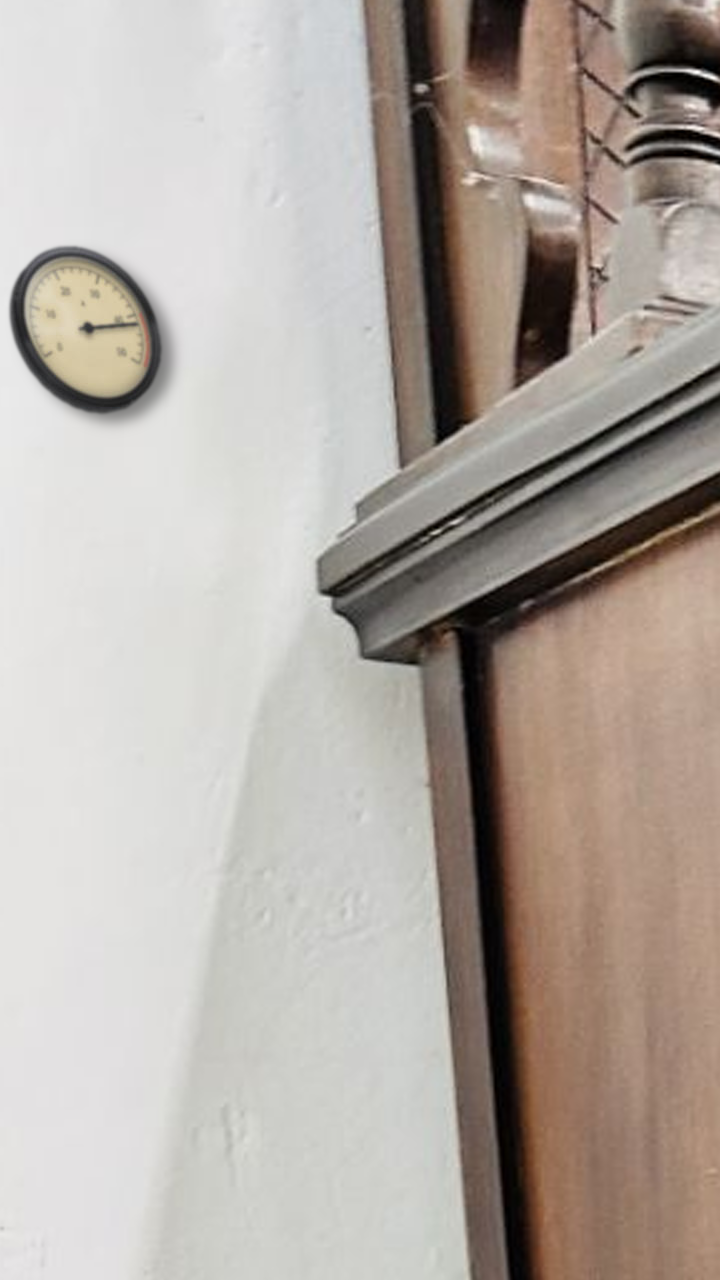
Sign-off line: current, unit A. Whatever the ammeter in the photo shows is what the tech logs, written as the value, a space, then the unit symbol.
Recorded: 42 A
